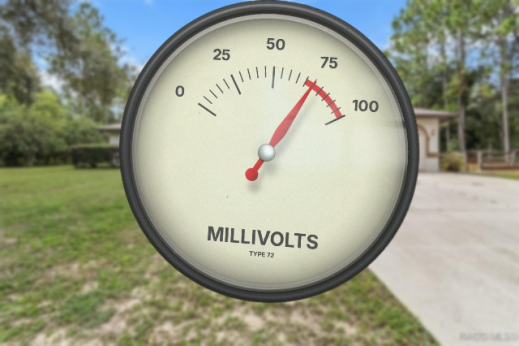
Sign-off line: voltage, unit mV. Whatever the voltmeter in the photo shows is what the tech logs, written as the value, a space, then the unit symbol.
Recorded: 75 mV
